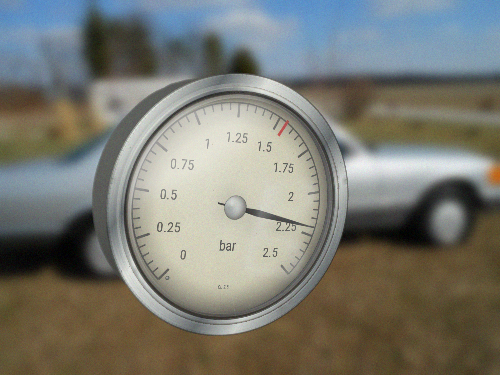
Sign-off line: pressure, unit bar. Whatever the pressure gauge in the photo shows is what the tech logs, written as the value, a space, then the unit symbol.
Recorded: 2.2 bar
